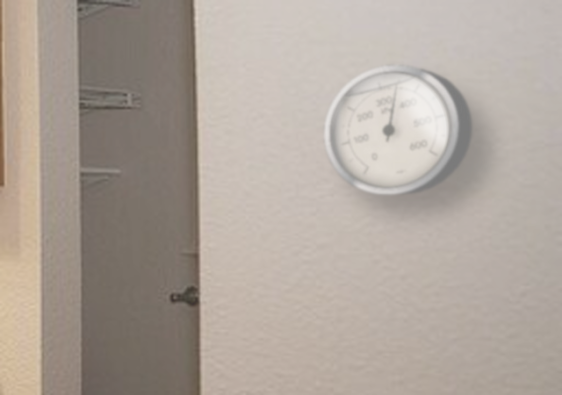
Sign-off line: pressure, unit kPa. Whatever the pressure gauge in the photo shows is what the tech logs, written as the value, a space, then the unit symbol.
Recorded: 350 kPa
